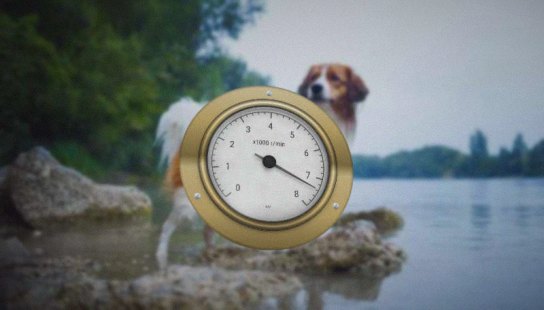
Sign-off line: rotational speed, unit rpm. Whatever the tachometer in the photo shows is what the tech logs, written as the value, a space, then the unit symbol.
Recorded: 7400 rpm
